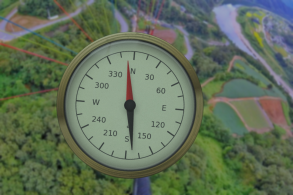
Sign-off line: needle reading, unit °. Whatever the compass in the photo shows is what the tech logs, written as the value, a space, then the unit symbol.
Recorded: 352.5 °
